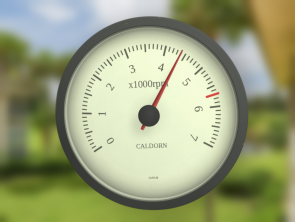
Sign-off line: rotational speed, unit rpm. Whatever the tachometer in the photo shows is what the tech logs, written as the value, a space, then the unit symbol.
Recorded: 4400 rpm
